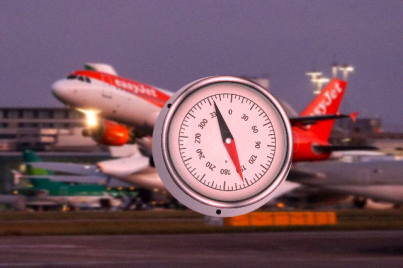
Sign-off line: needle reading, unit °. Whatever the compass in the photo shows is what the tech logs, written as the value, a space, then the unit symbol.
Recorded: 155 °
